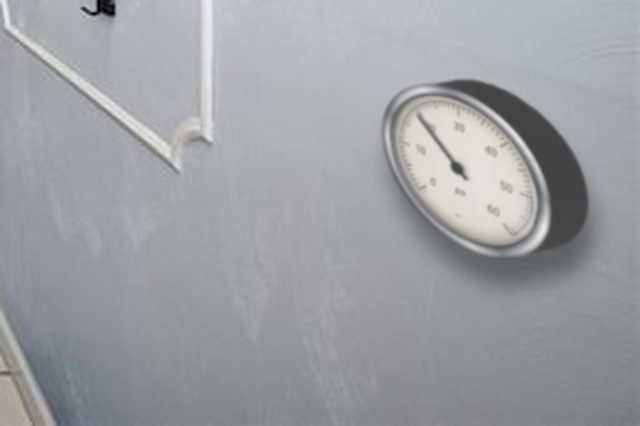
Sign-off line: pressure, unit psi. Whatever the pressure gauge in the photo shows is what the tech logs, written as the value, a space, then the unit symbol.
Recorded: 20 psi
